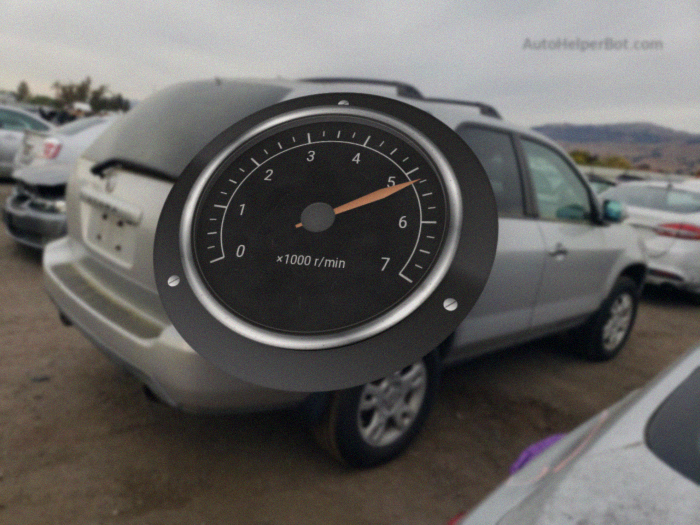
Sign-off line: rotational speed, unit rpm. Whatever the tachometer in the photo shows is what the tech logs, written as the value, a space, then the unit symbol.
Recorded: 5250 rpm
